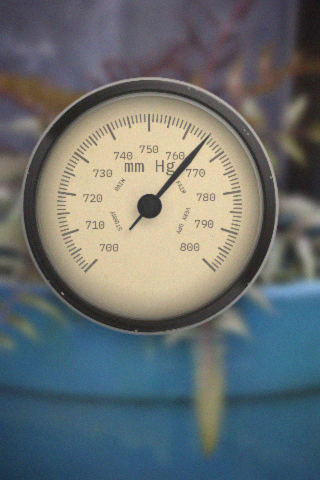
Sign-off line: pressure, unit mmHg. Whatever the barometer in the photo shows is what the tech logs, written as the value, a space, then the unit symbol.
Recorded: 765 mmHg
